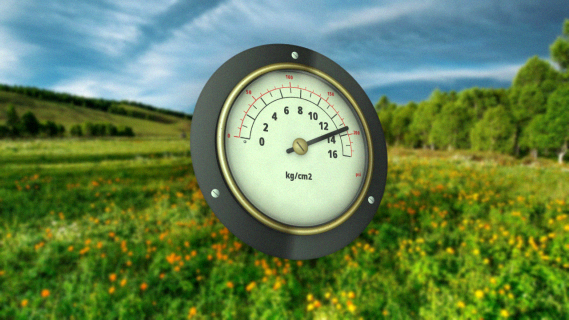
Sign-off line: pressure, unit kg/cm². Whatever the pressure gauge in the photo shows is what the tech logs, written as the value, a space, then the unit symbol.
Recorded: 13.5 kg/cm²
